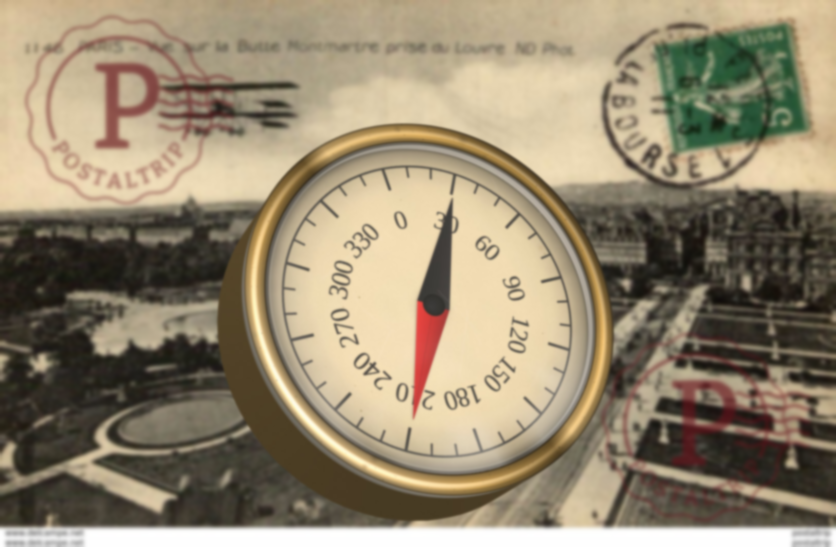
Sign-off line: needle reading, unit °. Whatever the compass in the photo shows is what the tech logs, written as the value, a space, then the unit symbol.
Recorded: 210 °
